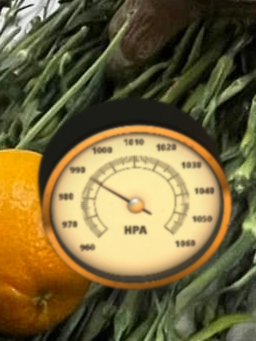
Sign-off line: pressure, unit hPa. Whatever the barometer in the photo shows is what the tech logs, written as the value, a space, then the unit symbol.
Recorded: 990 hPa
